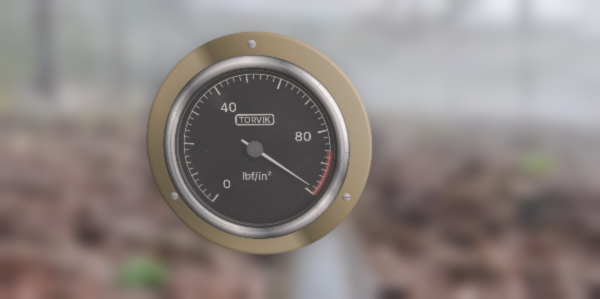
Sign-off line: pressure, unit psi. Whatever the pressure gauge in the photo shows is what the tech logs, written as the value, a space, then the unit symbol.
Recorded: 98 psi
